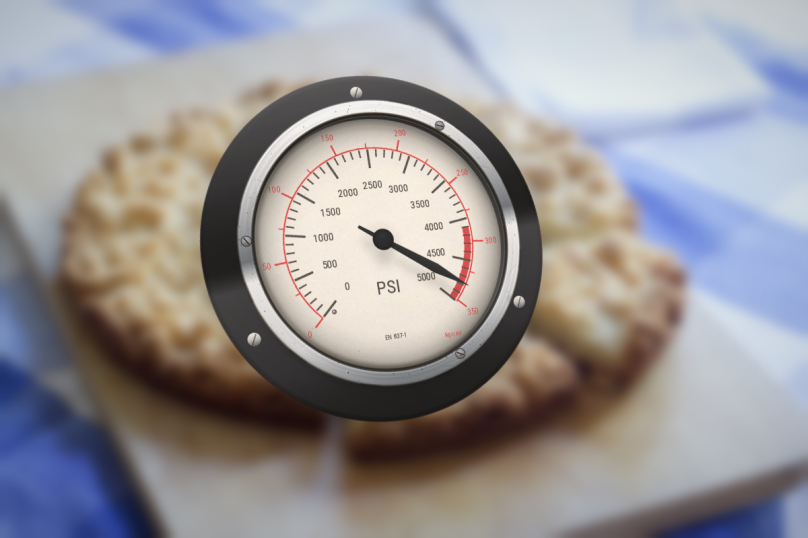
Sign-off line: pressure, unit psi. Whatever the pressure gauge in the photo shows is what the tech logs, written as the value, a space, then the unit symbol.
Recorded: 4800 psi
